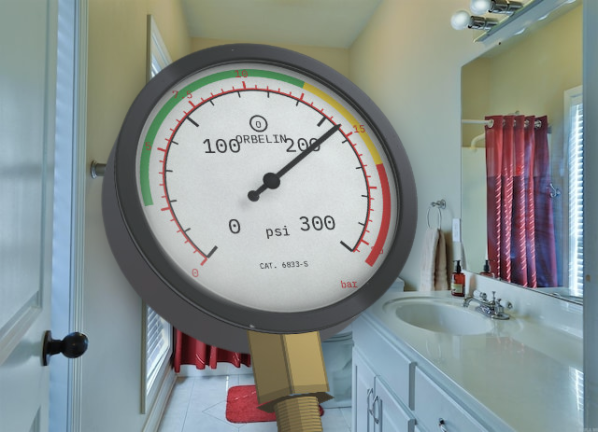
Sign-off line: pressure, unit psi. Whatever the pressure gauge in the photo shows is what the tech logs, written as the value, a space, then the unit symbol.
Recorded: 210 psi
